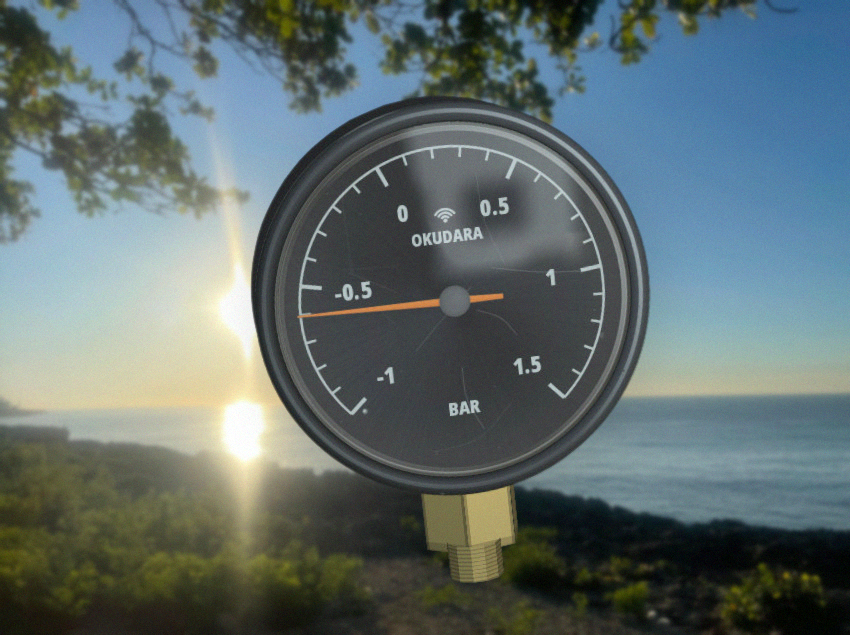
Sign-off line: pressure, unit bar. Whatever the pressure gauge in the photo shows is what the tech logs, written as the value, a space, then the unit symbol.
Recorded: -0.6 bar
